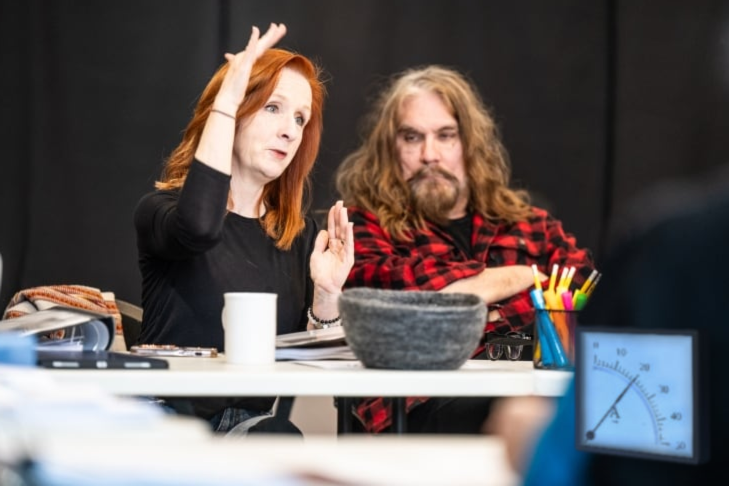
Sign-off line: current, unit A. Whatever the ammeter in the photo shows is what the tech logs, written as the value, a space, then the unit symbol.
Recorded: 20 A
